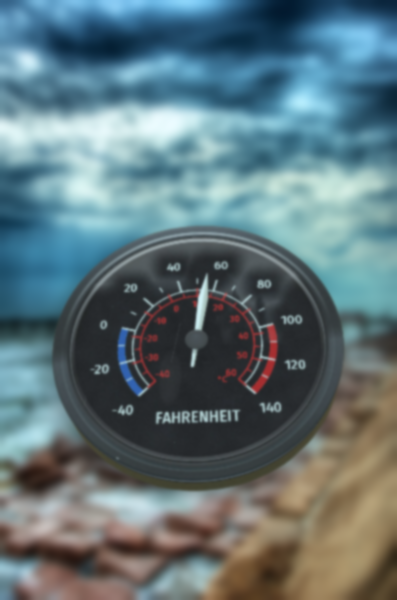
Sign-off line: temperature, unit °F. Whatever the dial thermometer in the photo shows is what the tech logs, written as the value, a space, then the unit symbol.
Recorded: 55 °F
